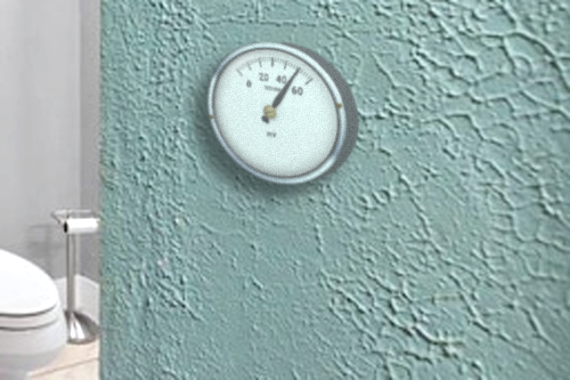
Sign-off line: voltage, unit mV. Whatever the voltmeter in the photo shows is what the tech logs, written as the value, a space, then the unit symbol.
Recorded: 50 mV
